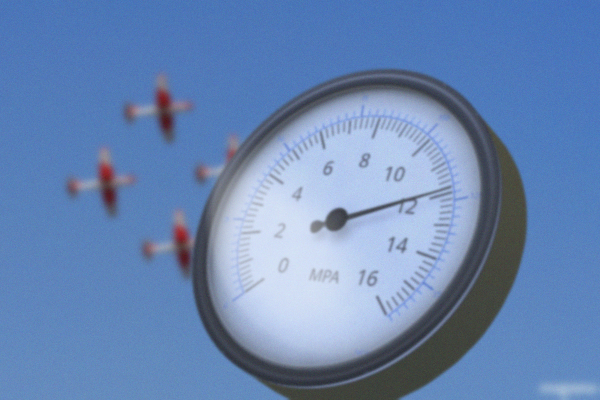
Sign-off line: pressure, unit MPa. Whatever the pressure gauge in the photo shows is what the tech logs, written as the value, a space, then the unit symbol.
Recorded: 12 MPa
